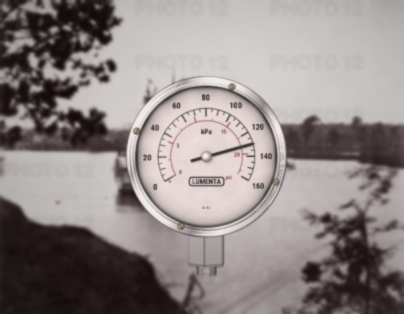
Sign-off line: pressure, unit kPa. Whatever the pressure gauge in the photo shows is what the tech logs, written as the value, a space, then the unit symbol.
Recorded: 130 kPa
